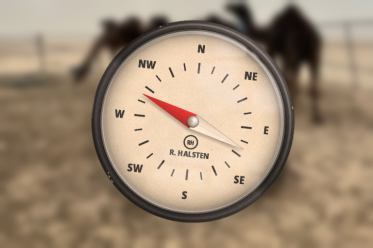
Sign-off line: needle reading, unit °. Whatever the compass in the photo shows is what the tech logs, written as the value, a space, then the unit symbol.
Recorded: 292.5 °
